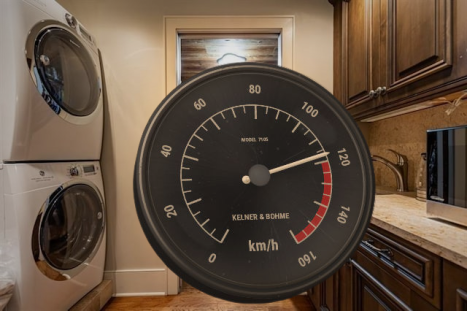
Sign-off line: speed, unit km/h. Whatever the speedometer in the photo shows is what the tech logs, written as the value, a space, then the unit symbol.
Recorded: 117.5 km/h
